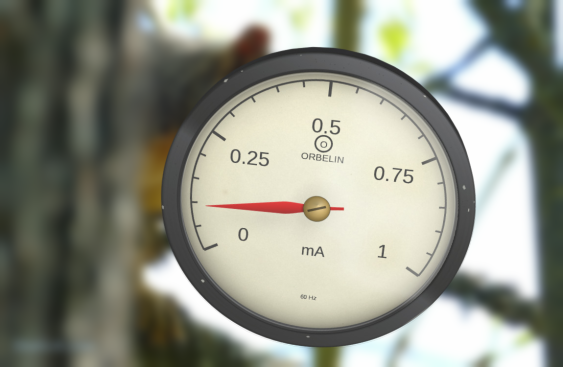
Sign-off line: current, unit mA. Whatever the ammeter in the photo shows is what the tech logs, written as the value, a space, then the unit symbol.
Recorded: 0.1 mA
